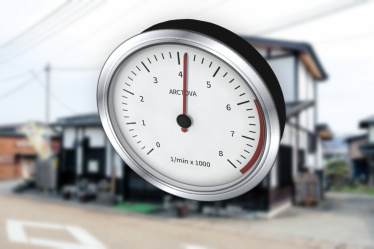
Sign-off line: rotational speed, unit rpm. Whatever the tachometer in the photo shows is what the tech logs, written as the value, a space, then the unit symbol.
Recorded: 4200 rpm
